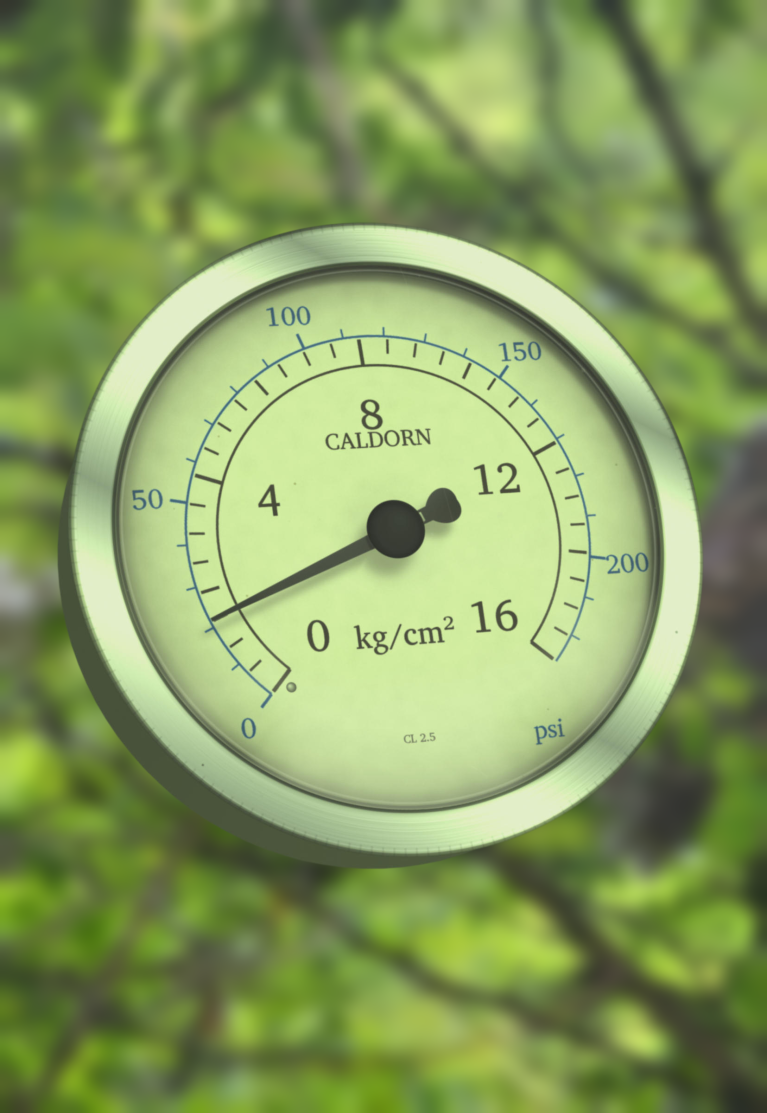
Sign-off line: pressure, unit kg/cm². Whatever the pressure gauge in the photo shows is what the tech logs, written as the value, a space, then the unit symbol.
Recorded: 1.5 kg/cm²
